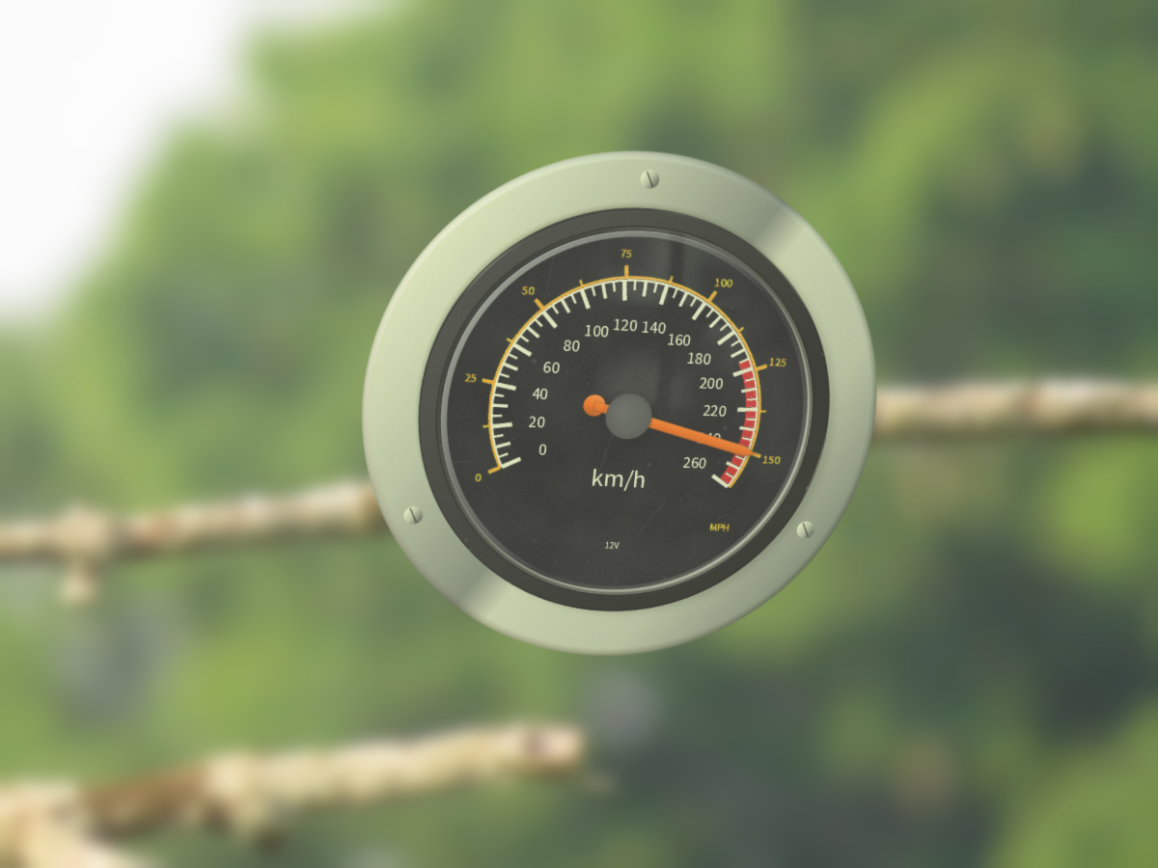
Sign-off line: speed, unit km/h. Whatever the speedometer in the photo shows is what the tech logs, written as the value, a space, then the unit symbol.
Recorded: 240 km/h
